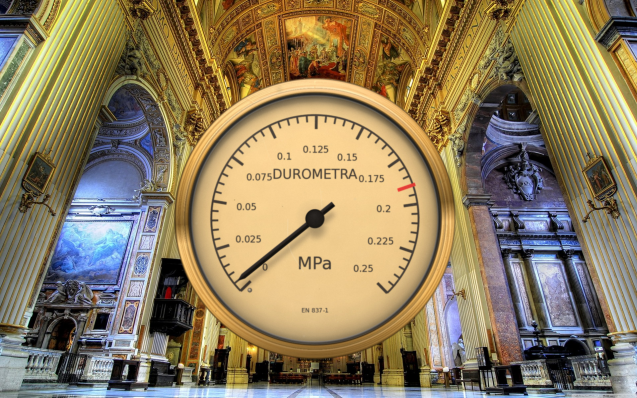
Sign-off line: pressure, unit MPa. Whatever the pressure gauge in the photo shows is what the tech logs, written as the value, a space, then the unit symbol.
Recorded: 0.005 MPa
